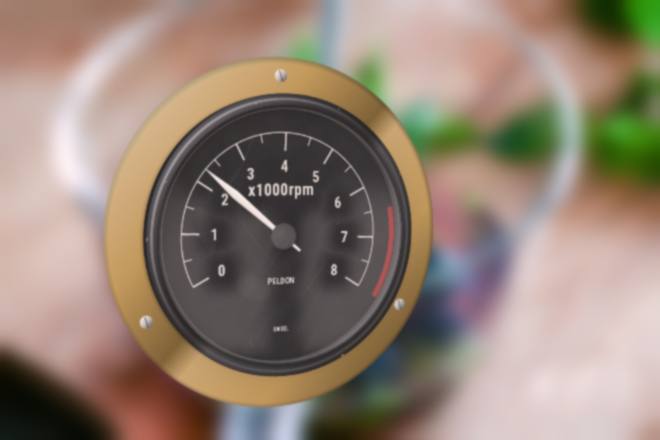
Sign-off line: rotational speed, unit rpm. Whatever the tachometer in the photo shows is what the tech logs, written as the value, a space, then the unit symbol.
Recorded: 2250 rpm
